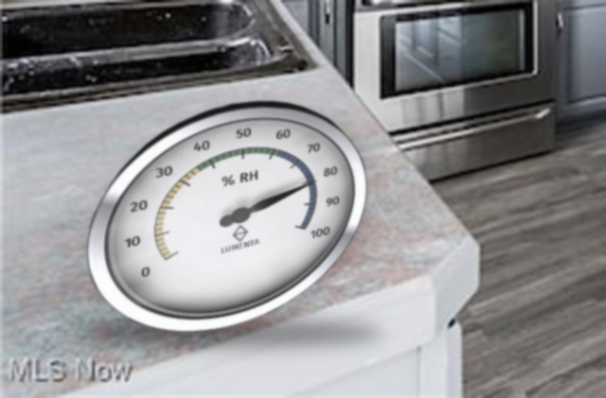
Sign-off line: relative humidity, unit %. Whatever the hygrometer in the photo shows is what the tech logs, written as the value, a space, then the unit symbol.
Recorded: 80 %
